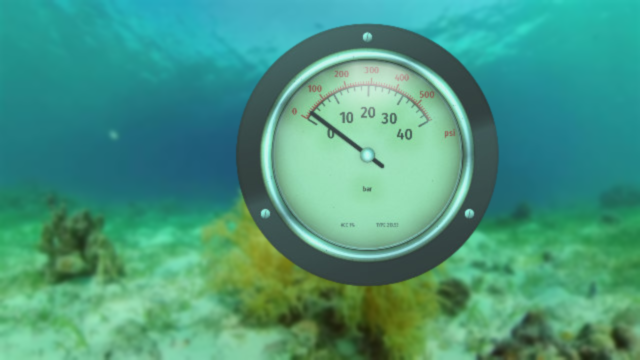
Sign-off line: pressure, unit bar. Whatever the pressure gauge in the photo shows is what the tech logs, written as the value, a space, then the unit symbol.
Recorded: 2 bar
